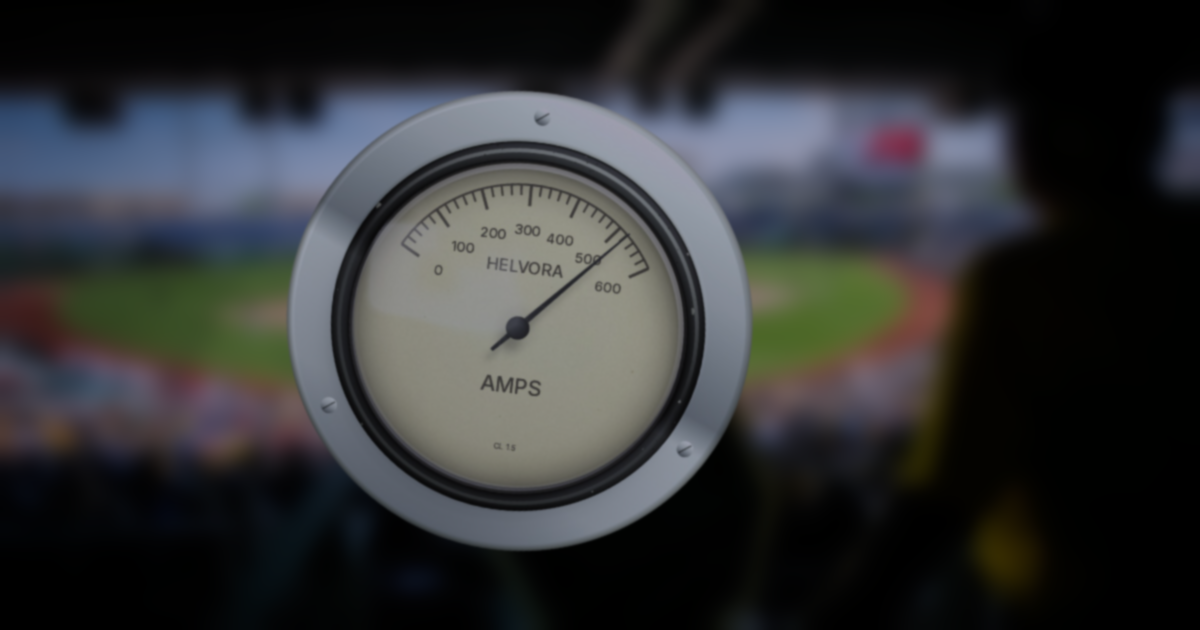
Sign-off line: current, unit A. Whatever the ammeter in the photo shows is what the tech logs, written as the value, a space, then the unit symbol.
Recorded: 520 A
